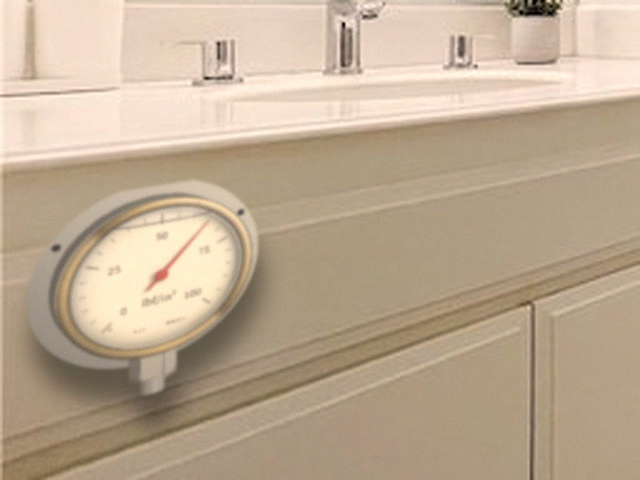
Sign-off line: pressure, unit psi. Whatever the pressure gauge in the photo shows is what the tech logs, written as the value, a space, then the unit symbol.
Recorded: 65 psi
